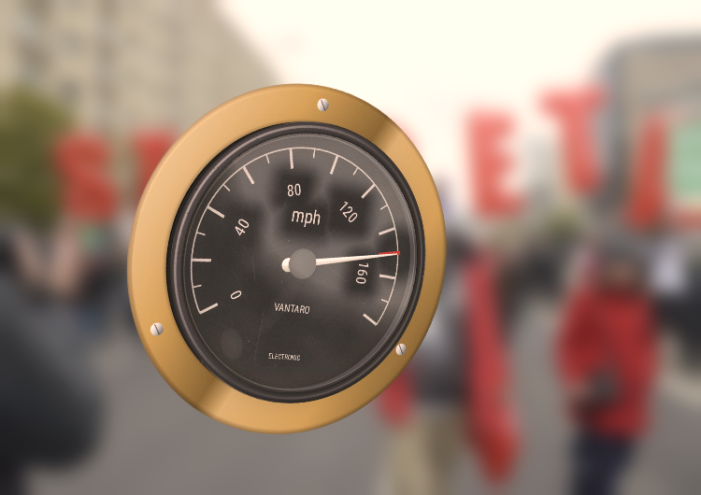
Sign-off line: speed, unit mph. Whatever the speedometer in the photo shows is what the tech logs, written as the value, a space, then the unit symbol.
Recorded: 150 mph
